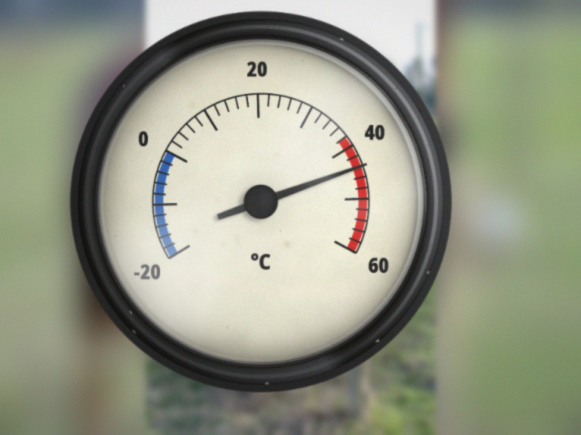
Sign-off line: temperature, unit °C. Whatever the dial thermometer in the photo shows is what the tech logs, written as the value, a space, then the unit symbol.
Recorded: 44 °C
